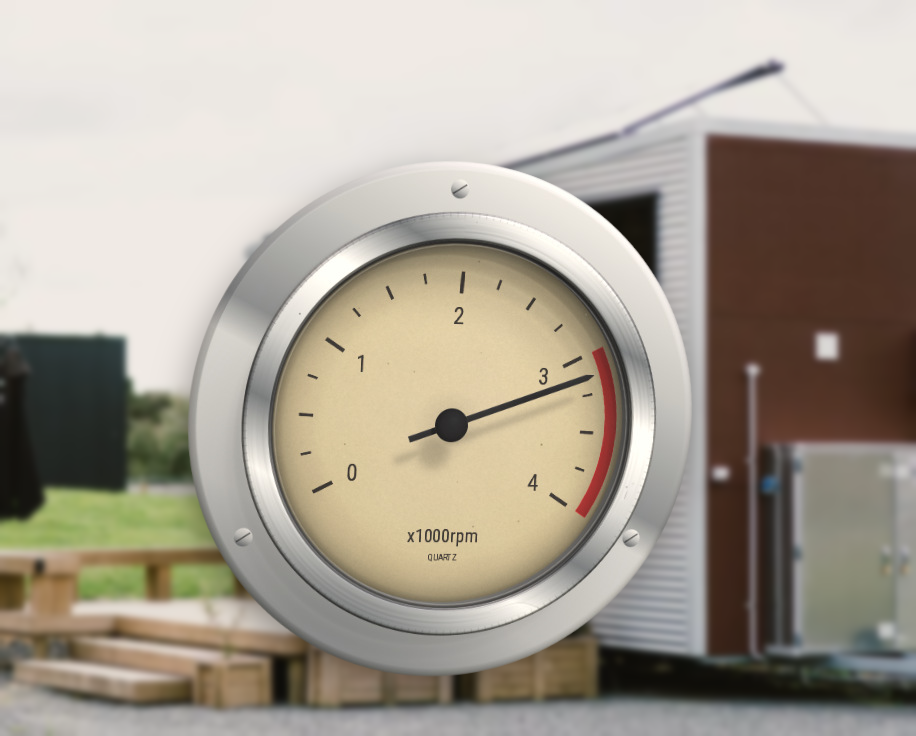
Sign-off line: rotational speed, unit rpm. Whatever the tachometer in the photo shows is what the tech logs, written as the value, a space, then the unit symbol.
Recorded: 3125 rpm
